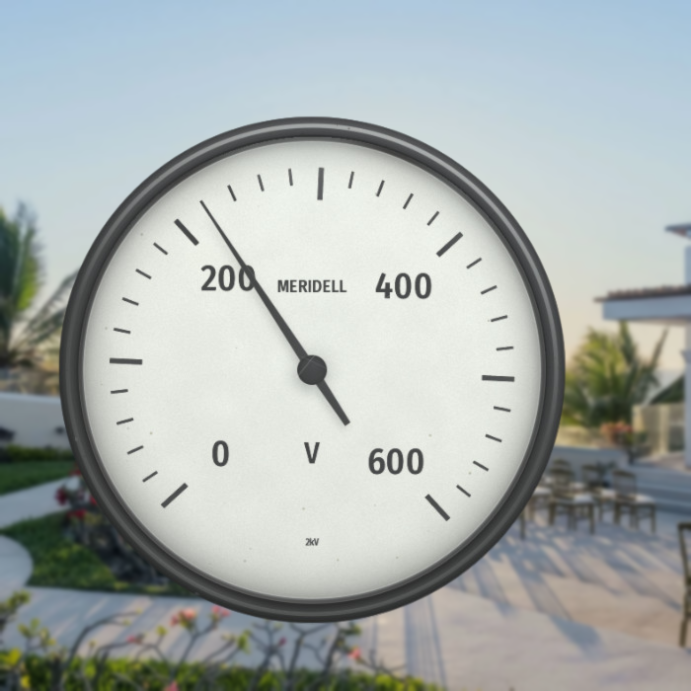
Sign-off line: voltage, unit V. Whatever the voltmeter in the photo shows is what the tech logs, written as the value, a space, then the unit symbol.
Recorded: 220 V
